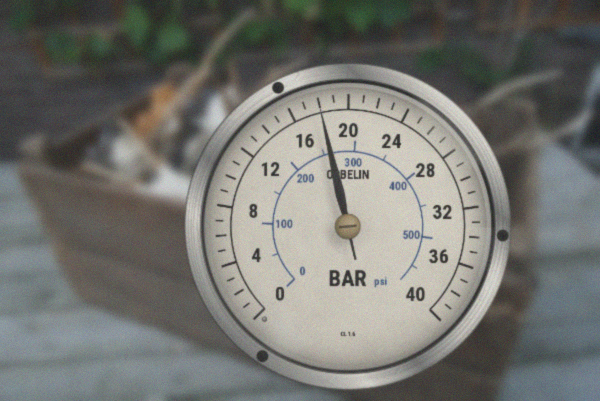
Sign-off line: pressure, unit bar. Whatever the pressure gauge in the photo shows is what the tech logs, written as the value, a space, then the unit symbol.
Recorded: 18 bar
